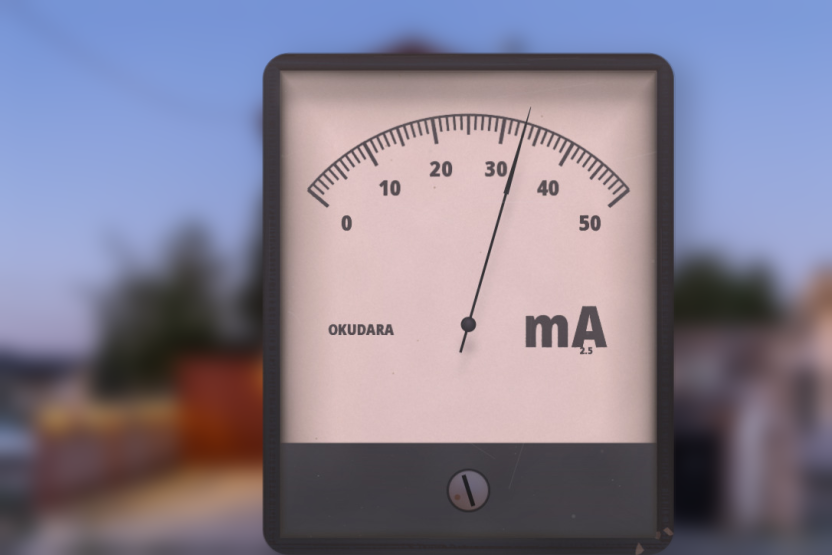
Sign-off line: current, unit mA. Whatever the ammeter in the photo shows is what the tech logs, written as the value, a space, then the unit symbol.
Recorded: 33 mA
